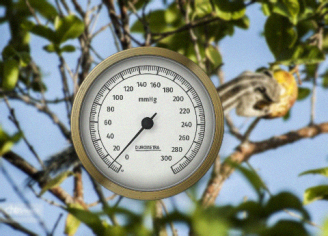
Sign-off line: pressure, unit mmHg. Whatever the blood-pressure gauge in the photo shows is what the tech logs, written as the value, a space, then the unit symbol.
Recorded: 10 mmHg
